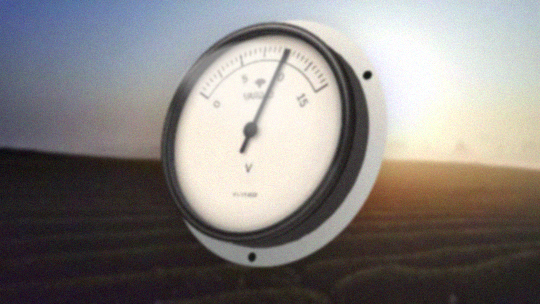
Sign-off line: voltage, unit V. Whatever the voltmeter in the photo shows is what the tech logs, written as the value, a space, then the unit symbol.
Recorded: 10 V
